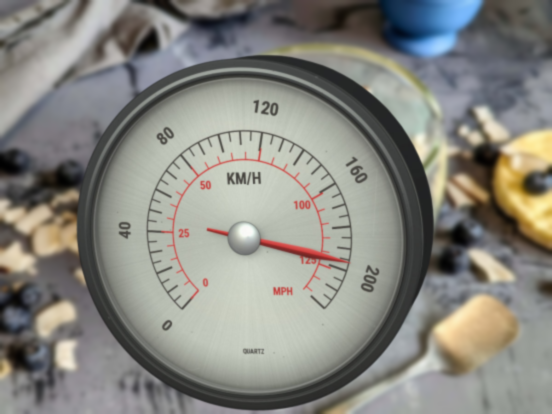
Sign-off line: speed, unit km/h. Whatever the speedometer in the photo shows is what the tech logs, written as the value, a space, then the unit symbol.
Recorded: 195 km/h
